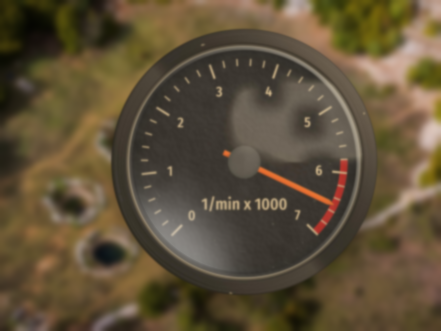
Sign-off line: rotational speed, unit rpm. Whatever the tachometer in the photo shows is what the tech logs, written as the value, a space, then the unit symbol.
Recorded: 6500 rpm
